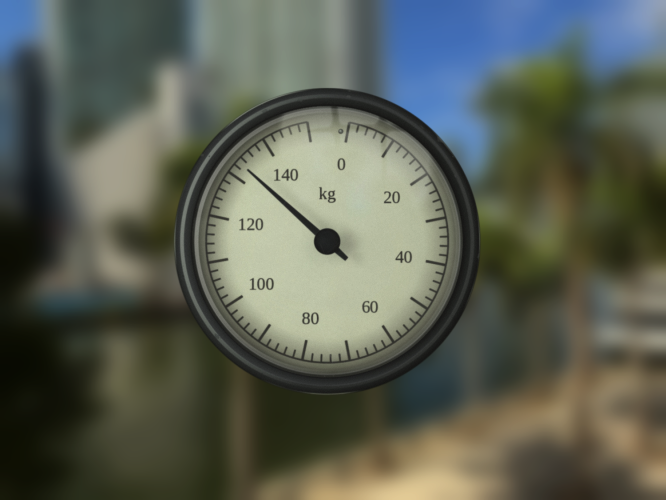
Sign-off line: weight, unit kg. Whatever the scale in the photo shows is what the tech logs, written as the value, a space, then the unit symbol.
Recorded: 133 kg
